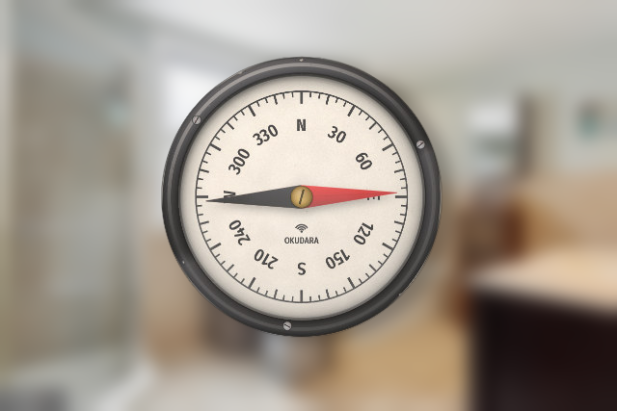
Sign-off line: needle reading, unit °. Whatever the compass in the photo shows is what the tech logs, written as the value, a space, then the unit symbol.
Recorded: 87.5 °
